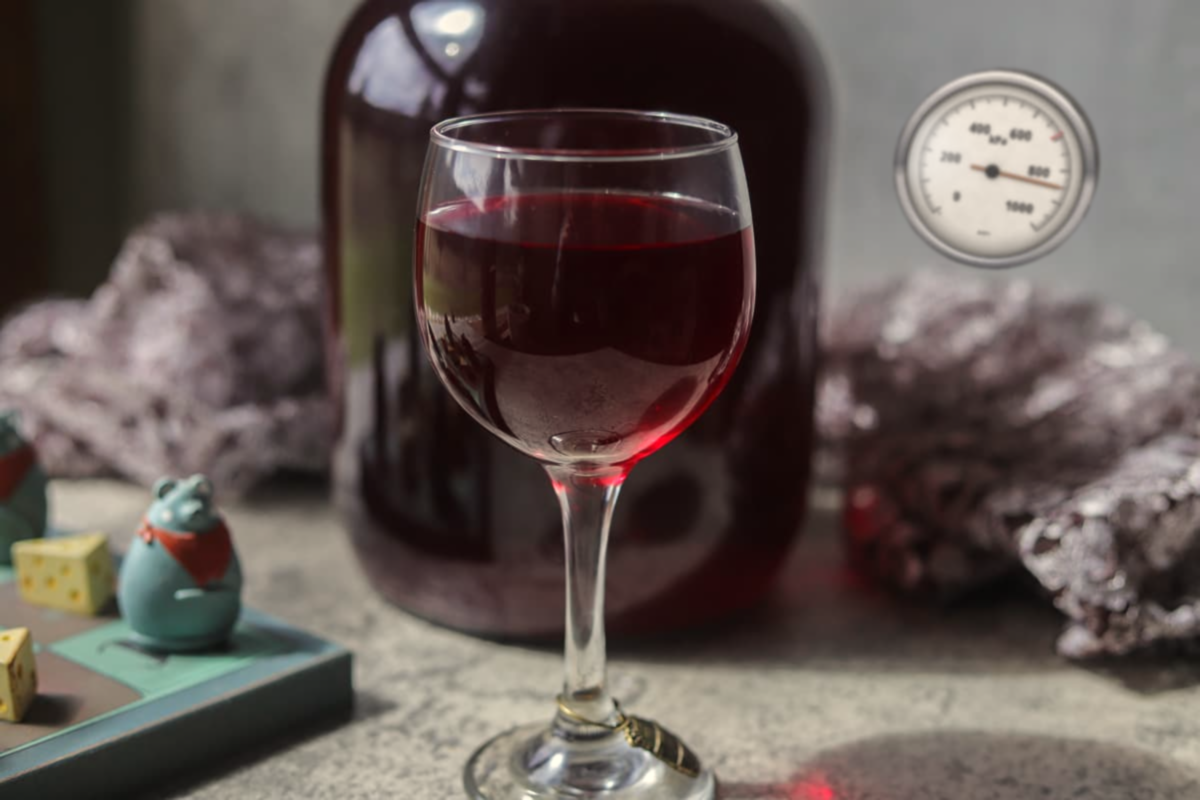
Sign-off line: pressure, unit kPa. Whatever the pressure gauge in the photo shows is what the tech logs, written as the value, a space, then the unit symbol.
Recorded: 850 kPa
